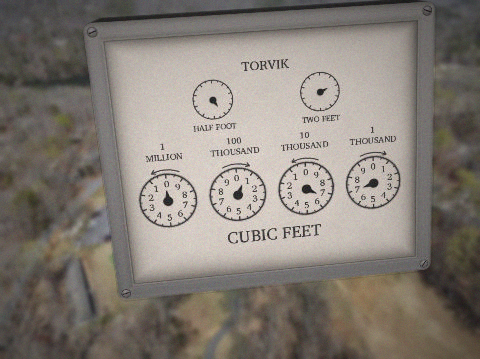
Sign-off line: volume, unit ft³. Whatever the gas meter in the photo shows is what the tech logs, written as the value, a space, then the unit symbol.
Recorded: 6700 ft³
